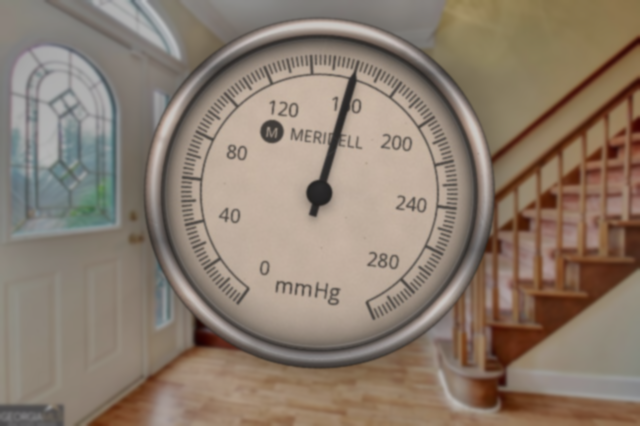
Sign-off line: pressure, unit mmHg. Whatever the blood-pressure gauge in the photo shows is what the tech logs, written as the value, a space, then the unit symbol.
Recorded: 160 mmHg
